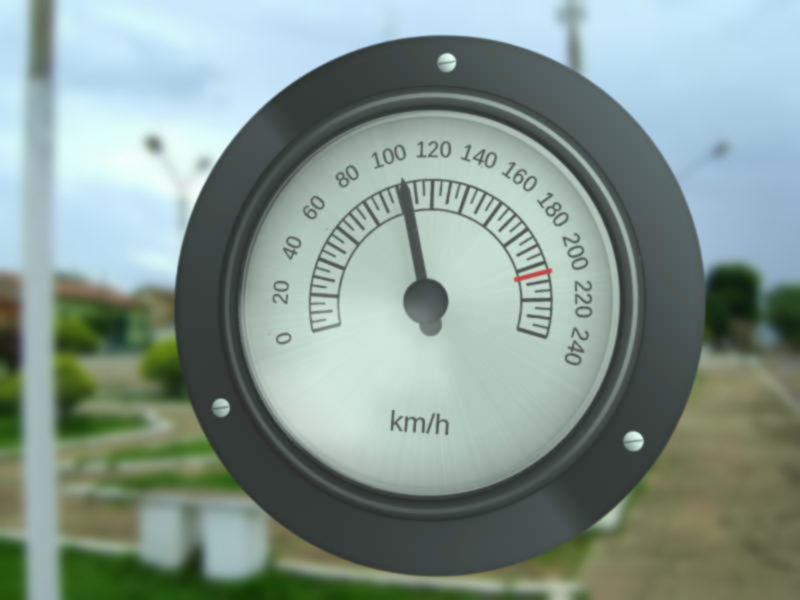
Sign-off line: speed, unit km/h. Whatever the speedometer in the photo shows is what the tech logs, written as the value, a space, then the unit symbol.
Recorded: 105 km/h
